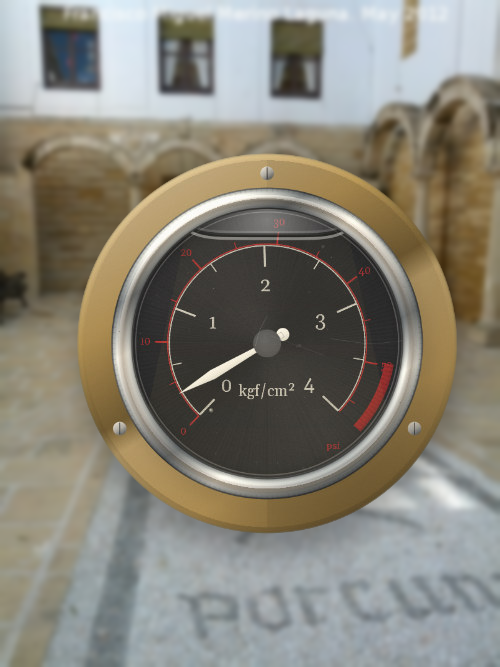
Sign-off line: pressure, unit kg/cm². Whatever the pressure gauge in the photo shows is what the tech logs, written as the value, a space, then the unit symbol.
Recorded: 0.25 kg/cm²
